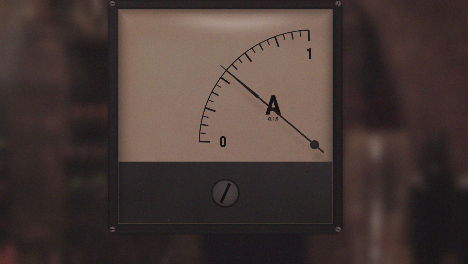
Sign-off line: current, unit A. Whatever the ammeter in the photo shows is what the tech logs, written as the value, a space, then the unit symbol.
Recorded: 0.45 A
